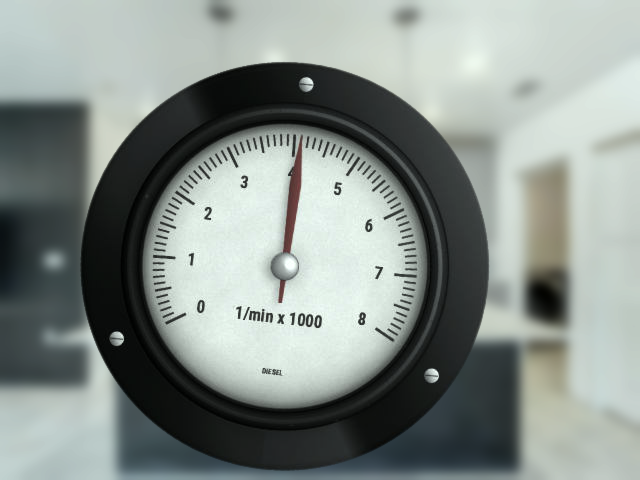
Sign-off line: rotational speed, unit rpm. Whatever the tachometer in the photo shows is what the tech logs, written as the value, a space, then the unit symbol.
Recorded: 4100 rpm
